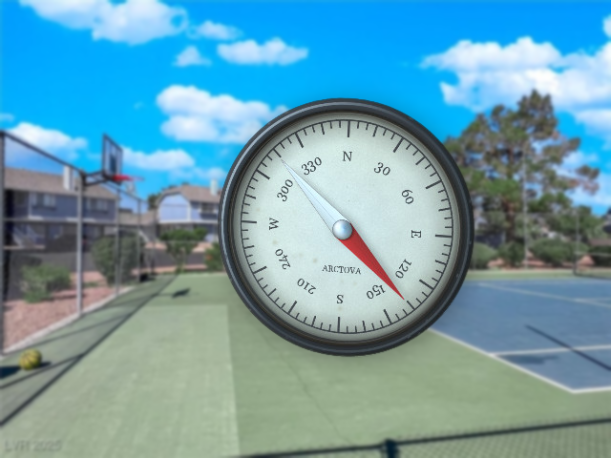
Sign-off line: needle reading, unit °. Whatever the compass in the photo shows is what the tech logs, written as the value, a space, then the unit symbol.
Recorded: 135 °
